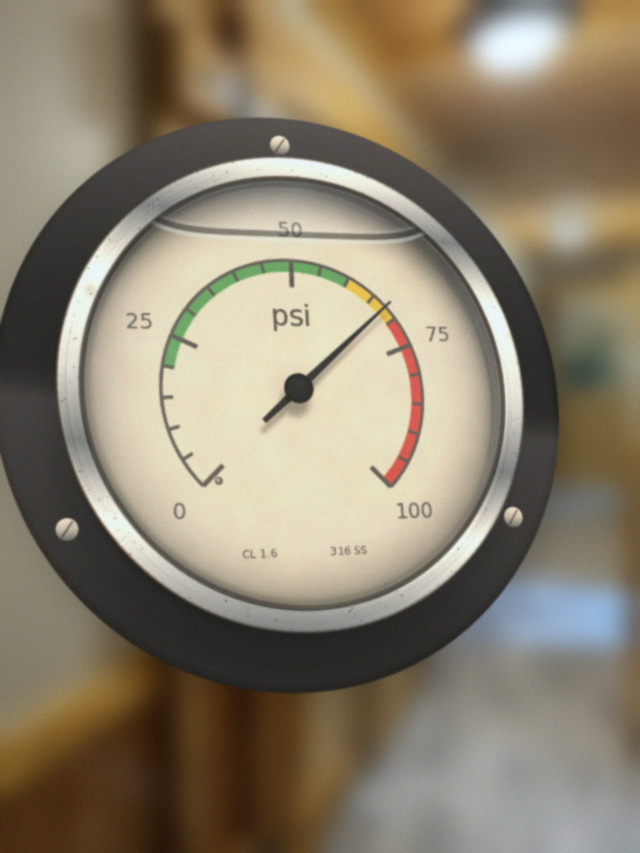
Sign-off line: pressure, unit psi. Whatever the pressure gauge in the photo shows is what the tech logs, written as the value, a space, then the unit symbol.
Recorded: 67.5 psi
